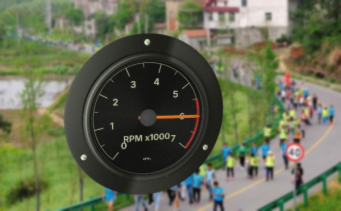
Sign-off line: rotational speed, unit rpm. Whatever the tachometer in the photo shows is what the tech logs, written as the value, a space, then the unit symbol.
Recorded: 6000 rpm
